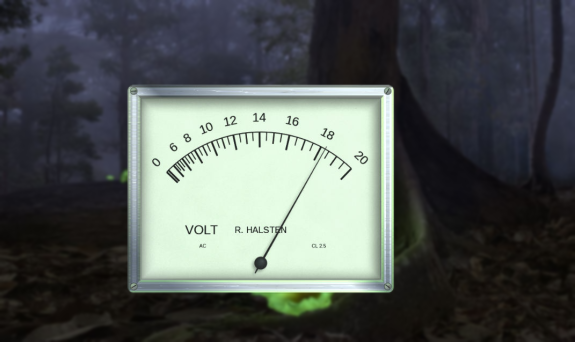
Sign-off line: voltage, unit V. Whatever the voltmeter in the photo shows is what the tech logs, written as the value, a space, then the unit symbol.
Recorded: 18.25 V
